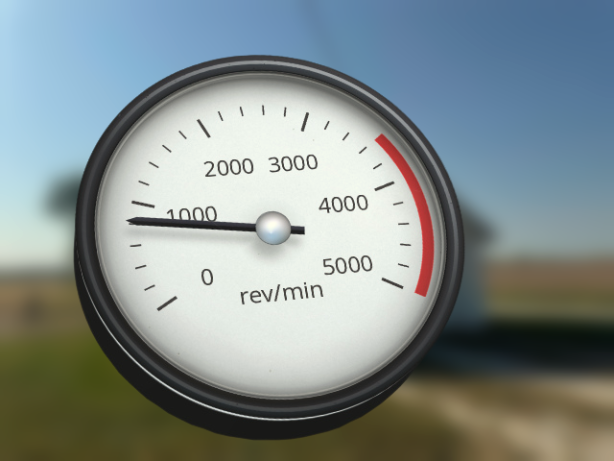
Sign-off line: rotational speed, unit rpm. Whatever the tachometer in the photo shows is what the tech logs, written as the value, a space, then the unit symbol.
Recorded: 800 rpm
